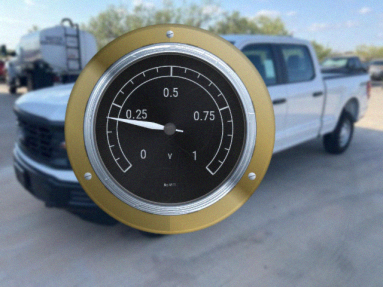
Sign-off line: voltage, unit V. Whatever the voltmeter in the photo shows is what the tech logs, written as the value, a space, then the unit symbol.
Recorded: 0.2 V
